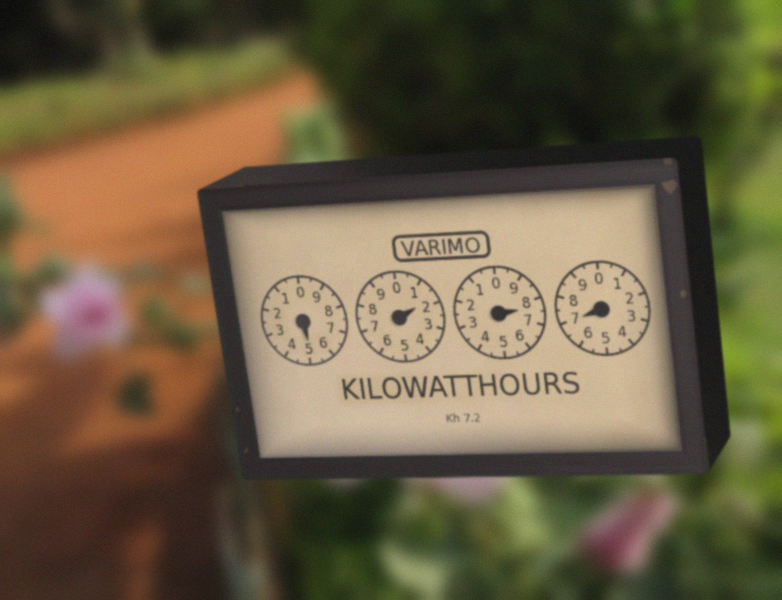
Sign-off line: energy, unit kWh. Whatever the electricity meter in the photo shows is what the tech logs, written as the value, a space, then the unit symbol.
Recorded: 5177 kWh
